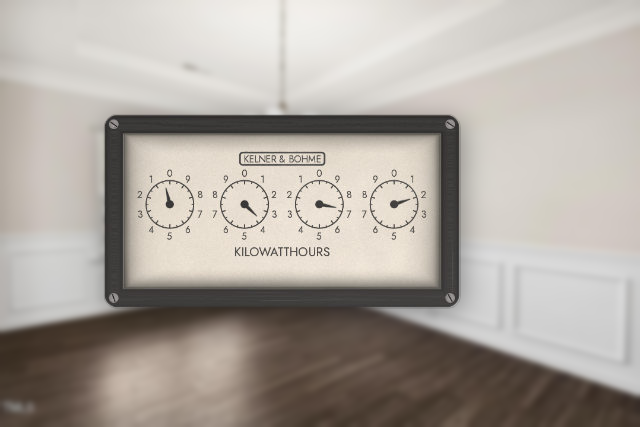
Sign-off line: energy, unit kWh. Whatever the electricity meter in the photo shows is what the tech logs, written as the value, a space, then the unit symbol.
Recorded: 372 kWh
